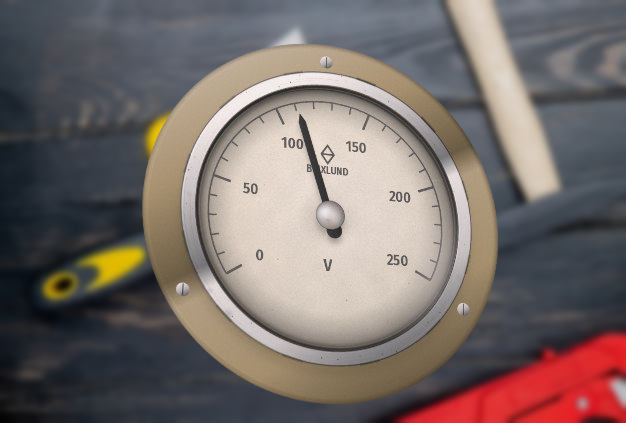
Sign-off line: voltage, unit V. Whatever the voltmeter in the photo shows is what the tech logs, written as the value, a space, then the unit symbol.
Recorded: 110 V
